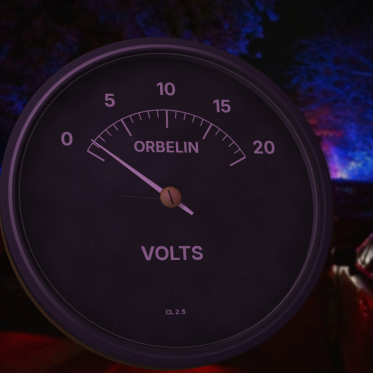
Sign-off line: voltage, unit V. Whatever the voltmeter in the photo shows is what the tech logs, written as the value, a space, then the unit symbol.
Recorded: 1 V
